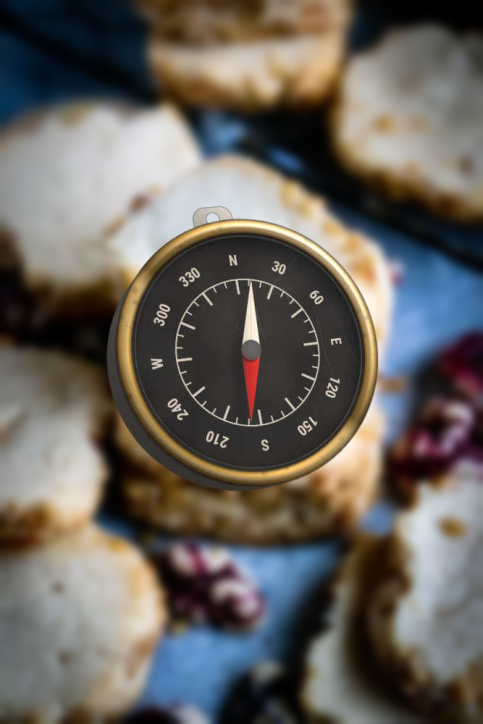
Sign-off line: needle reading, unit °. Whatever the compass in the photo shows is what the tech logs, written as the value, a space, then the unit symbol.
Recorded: 190 °
